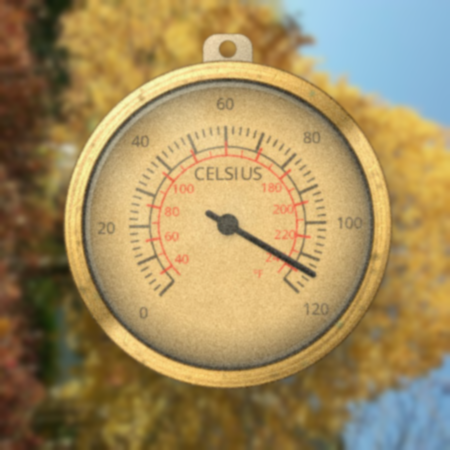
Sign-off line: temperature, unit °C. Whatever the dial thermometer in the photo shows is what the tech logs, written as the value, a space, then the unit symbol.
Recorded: 114 °C
